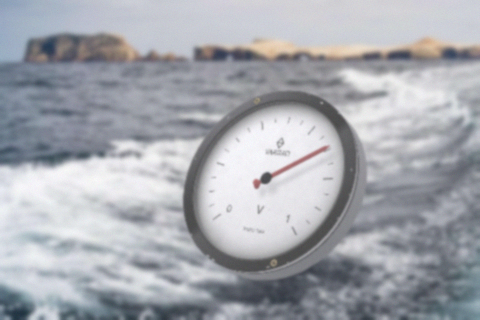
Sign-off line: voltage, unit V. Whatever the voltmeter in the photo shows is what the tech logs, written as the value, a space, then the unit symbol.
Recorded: 0.7 V
